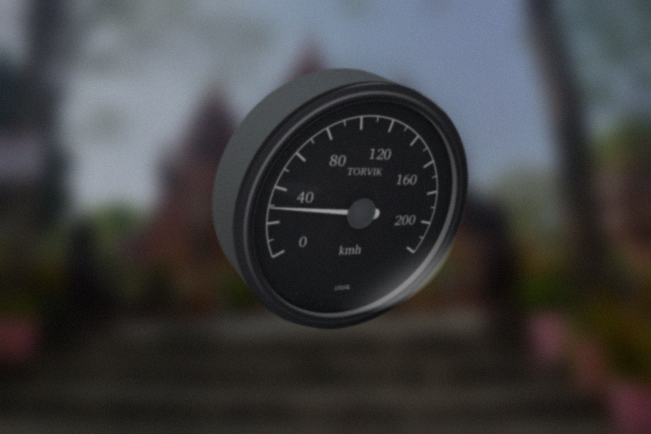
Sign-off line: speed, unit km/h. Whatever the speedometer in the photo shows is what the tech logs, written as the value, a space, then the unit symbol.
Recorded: 30 km/h
